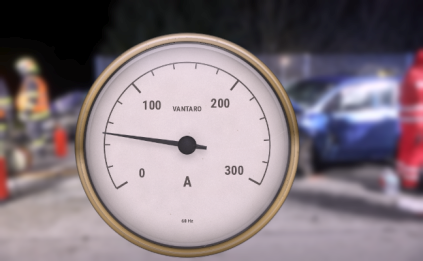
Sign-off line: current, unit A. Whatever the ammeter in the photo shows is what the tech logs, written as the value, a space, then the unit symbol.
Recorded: 50 A
